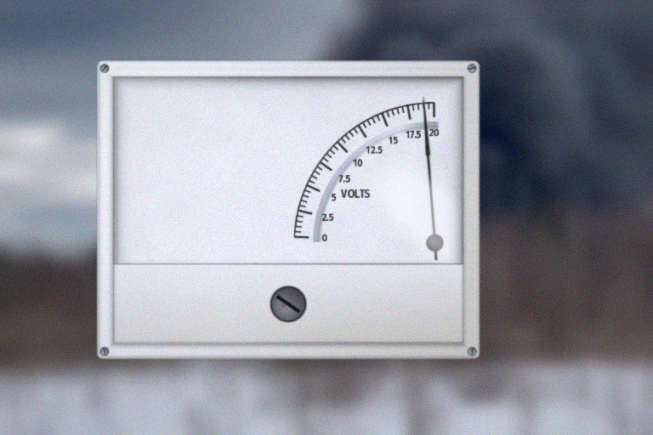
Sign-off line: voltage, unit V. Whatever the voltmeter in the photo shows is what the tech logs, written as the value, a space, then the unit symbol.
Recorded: 19 V
